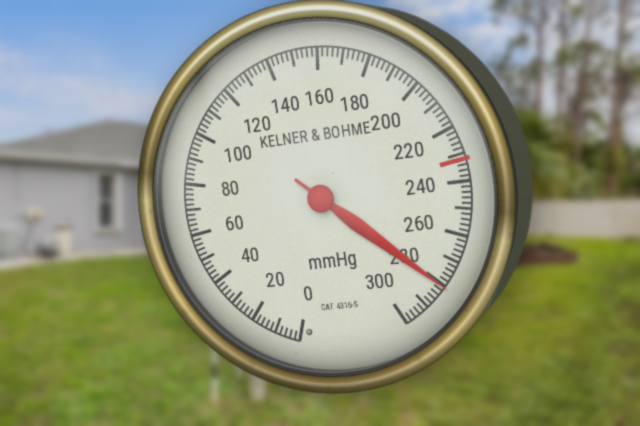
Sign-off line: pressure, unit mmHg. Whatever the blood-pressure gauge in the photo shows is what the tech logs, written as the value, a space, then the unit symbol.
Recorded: 280 mmHg
